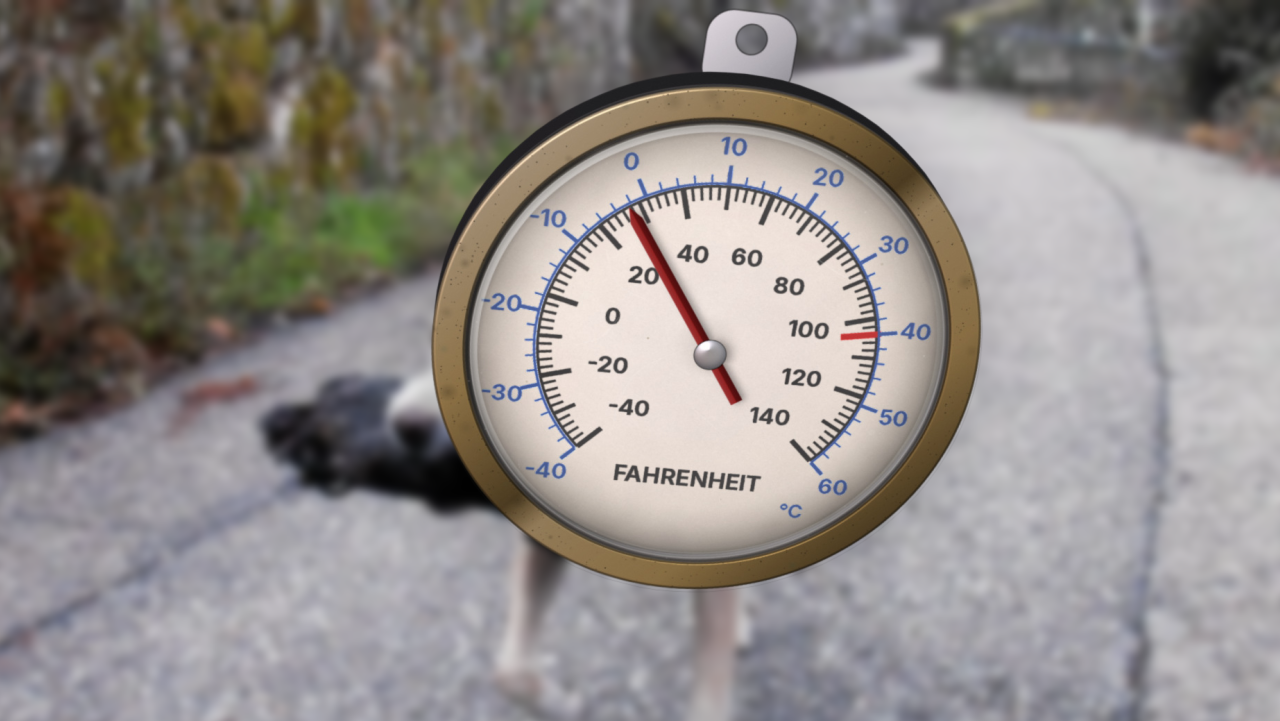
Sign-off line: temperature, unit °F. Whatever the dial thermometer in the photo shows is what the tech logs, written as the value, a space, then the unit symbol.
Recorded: 28 °F
